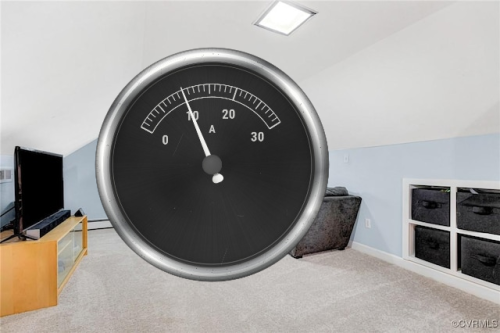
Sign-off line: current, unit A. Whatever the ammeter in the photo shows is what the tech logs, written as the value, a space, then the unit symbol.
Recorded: 10 A
